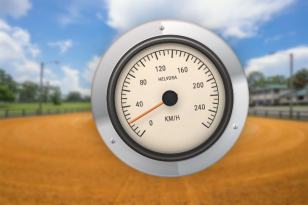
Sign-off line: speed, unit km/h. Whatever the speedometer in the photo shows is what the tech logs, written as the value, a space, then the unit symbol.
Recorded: 20 km/h
